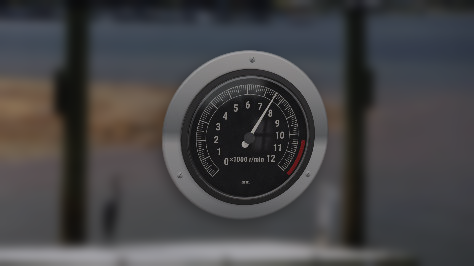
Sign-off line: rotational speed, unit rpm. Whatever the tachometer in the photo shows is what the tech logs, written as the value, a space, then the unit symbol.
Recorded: 7500 rpm
